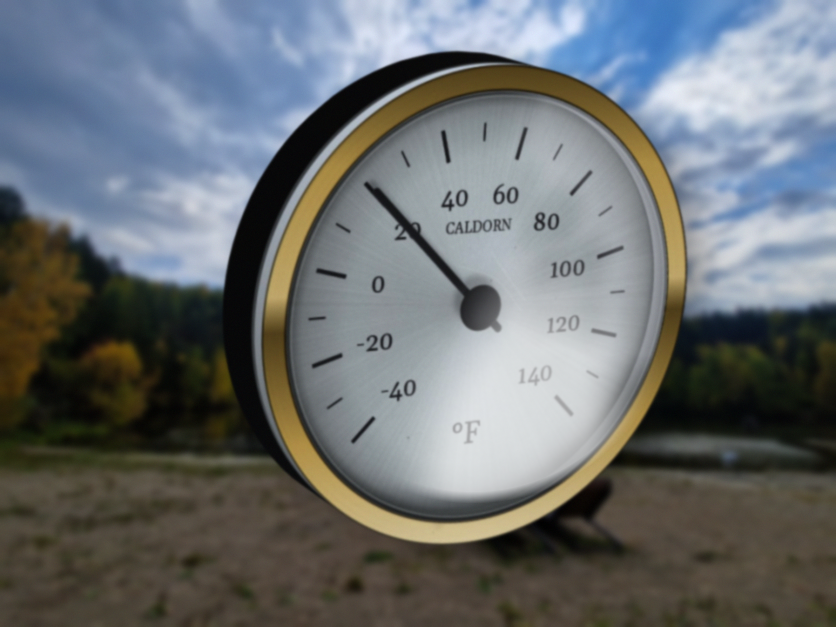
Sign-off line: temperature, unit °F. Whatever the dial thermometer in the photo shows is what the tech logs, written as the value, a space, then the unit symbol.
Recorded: 20 °F
